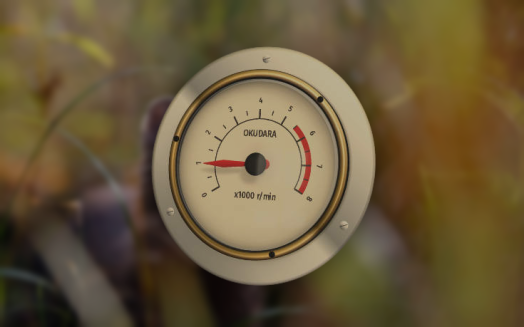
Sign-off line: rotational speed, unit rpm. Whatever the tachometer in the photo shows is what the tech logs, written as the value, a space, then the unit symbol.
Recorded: 1000 rpm
